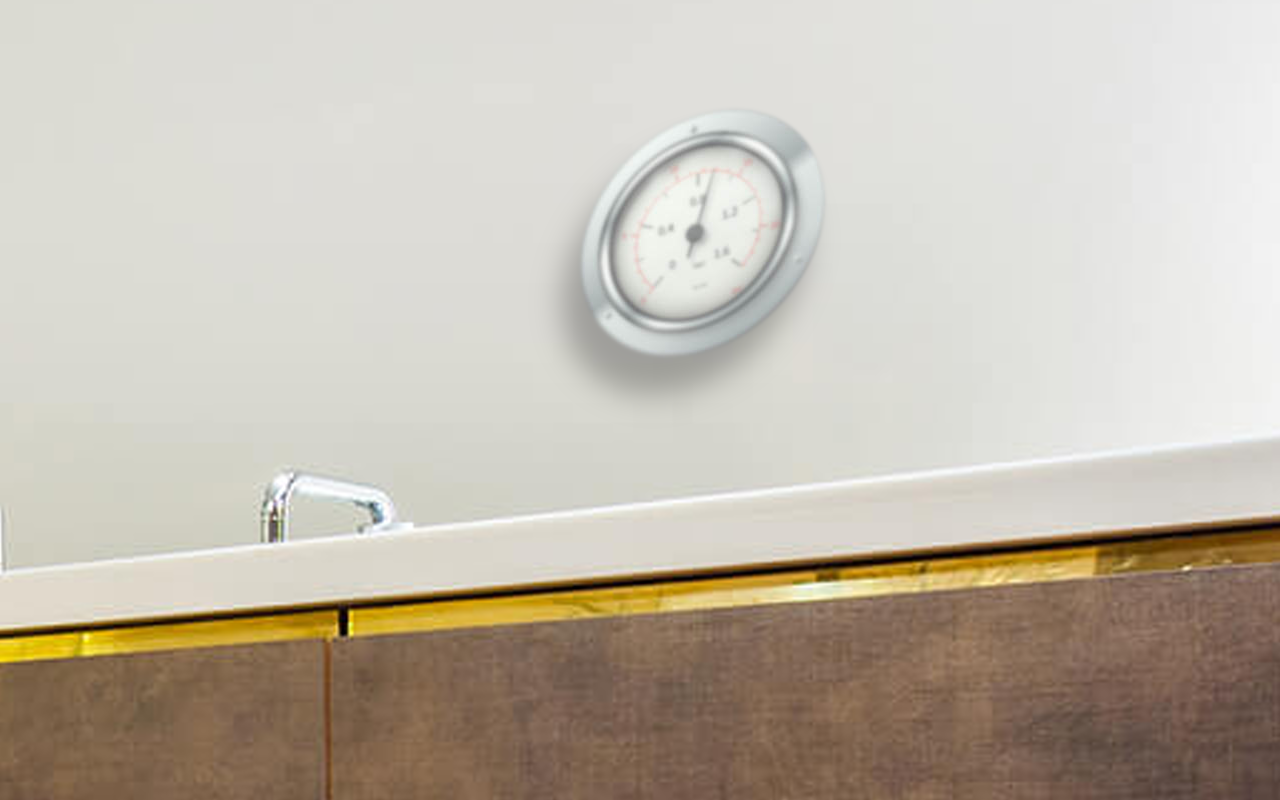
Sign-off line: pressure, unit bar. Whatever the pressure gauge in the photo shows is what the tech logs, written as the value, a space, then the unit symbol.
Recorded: 0.9 bar
